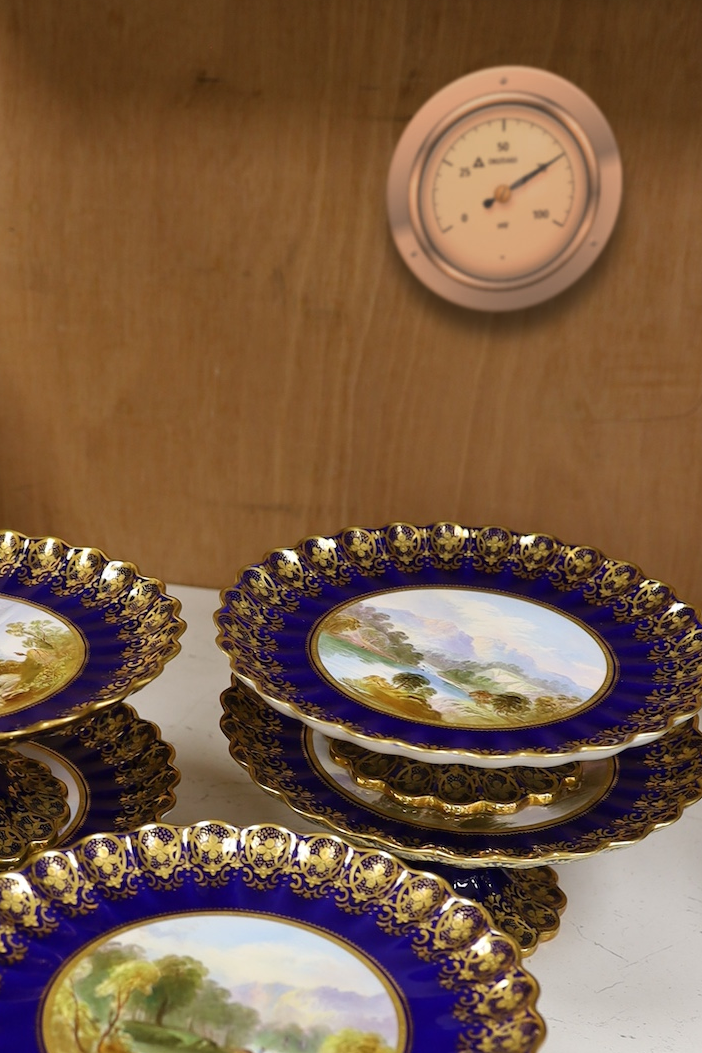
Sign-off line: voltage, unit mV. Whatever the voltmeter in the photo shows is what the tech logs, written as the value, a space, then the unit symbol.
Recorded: 75 mV
